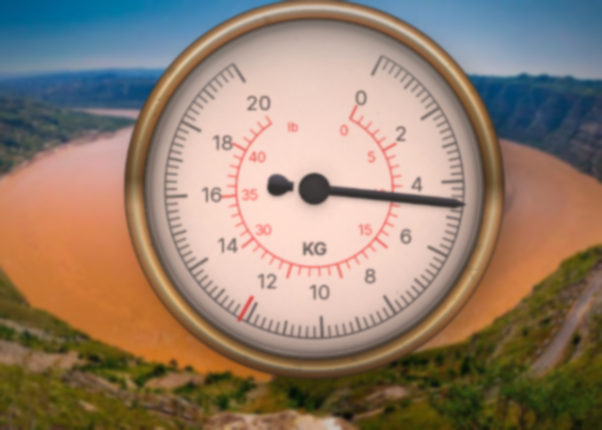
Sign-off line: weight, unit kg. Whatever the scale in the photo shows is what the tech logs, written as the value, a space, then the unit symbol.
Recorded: 4.6 kg
